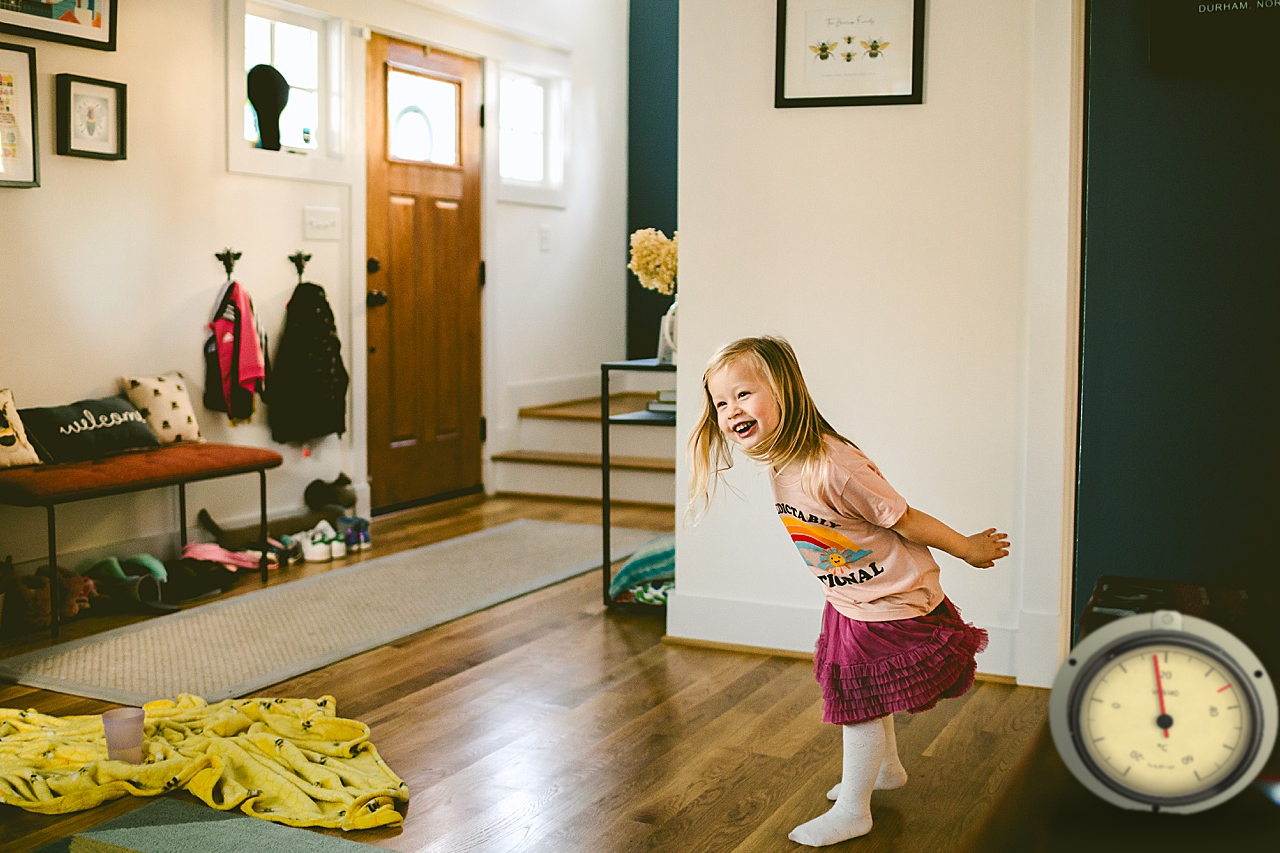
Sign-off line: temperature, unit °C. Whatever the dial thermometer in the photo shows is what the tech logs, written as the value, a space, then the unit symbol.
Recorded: 17.5 °C
